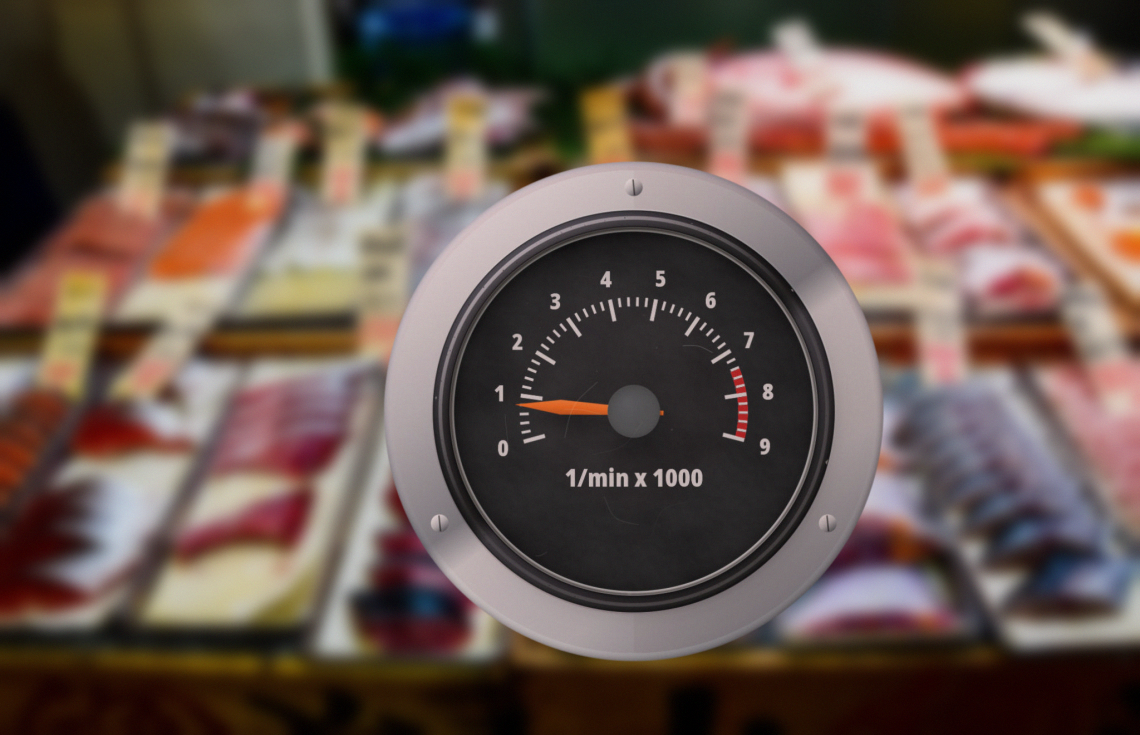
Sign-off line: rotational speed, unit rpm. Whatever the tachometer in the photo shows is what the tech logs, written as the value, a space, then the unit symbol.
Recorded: 800 rpm
